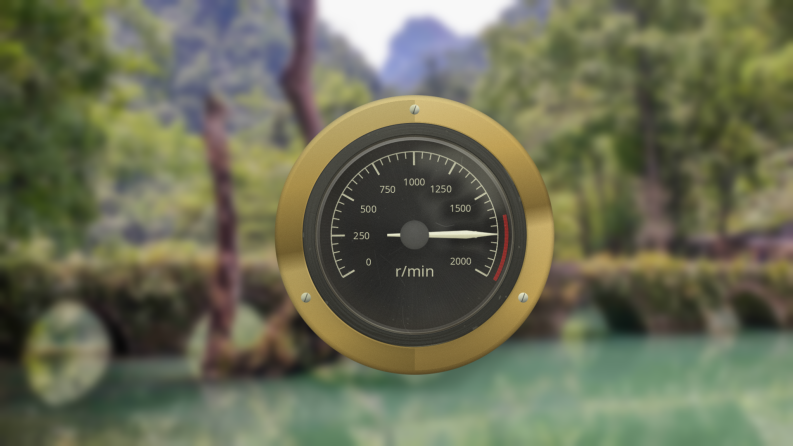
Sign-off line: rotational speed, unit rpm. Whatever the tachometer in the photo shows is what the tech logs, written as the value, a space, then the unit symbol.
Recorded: 1750 rpm
